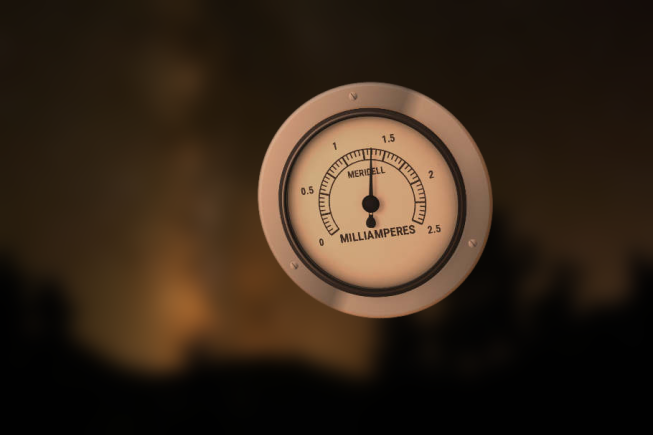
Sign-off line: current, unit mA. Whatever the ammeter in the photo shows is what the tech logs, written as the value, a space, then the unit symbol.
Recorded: 1.35 mA
